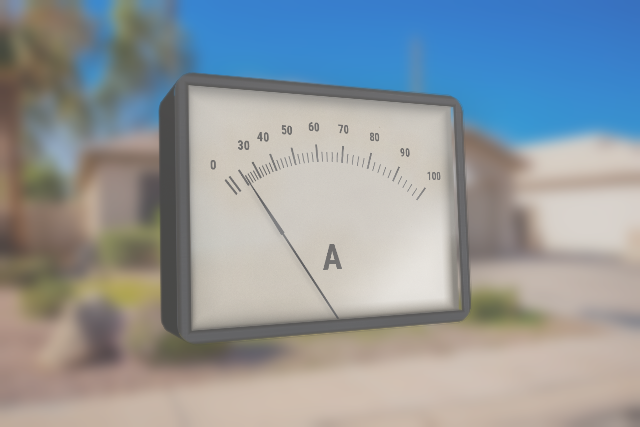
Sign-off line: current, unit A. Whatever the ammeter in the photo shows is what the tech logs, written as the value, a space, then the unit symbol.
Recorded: 20 A
